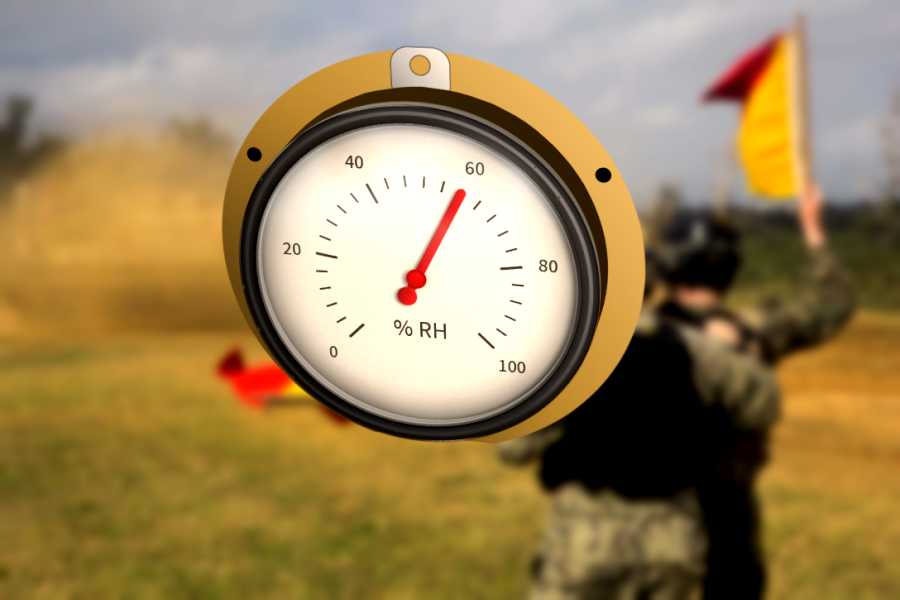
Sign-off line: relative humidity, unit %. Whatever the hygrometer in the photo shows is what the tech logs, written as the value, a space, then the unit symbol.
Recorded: 60 %
